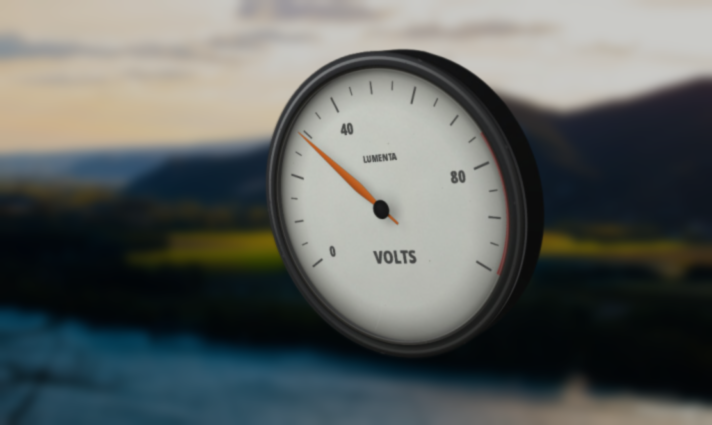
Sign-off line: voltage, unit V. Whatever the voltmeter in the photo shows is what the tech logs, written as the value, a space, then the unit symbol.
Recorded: 30 V
